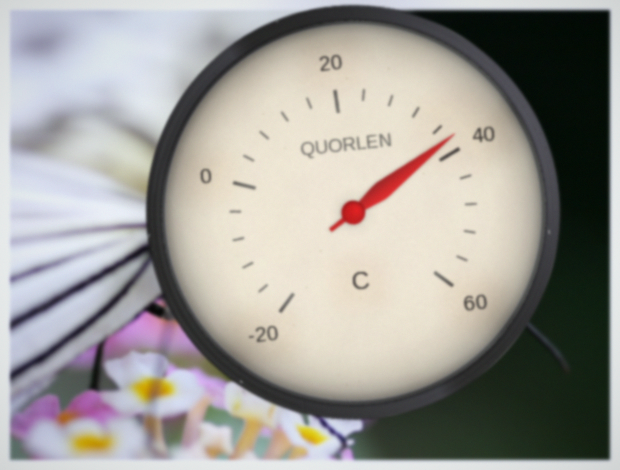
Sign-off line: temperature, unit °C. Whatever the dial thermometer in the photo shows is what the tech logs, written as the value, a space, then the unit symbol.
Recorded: 38 °C
